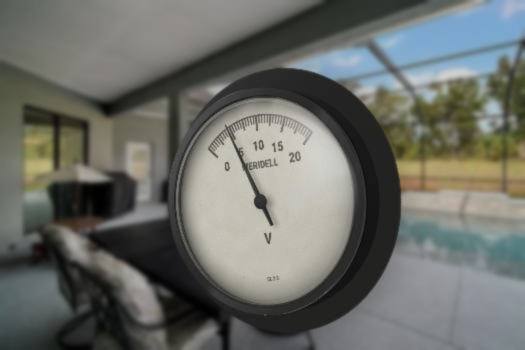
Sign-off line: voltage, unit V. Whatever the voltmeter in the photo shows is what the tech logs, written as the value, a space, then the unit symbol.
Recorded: 5 V
